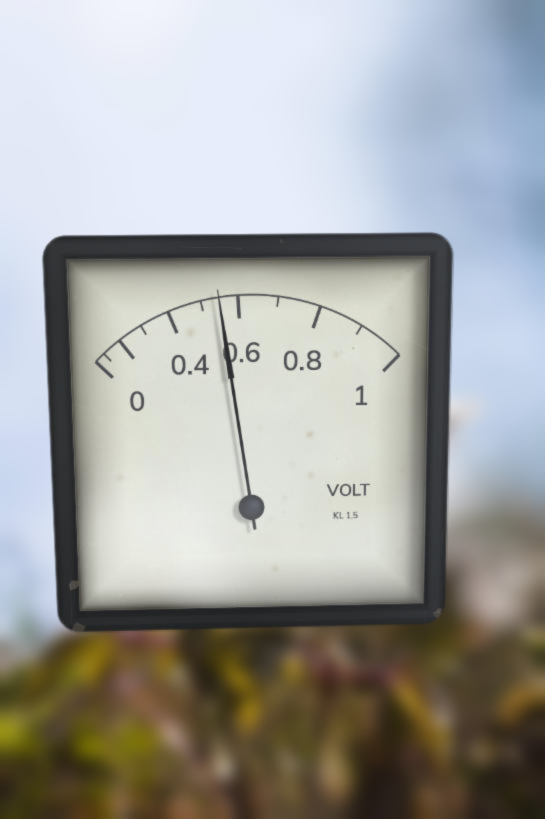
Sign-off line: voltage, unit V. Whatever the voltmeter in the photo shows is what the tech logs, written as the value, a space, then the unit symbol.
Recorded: 0.55 V
